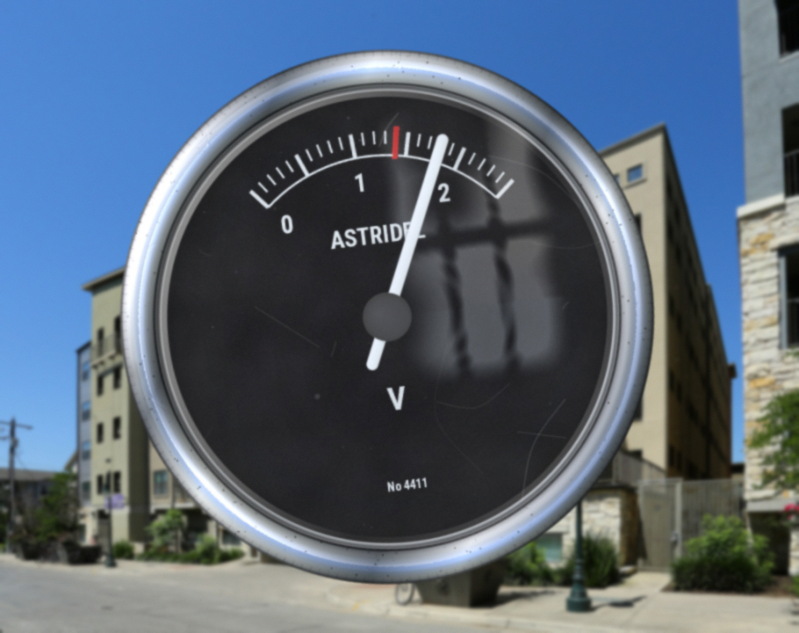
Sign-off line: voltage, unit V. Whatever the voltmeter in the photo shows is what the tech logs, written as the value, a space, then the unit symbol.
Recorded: 1.8 V
